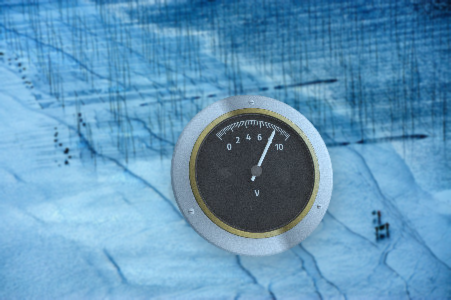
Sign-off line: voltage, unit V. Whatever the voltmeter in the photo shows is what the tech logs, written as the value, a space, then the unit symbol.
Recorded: 8 V
